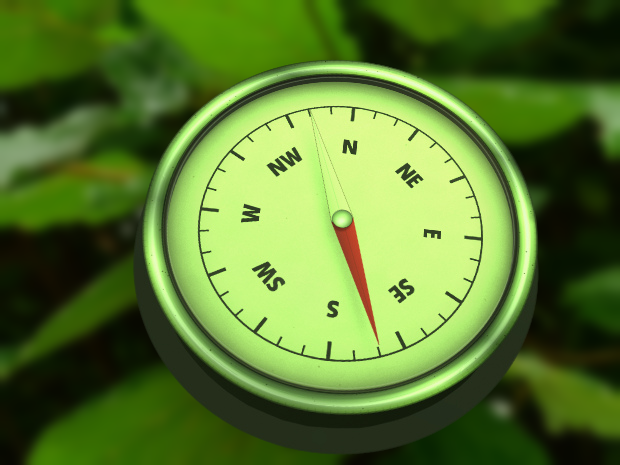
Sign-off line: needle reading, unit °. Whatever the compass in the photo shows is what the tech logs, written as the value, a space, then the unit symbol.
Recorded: 160 °
